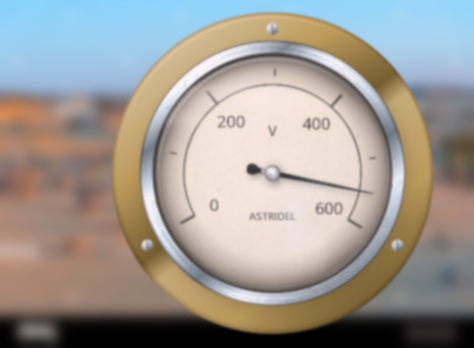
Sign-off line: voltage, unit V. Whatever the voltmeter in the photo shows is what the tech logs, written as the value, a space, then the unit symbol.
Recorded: 550 V
